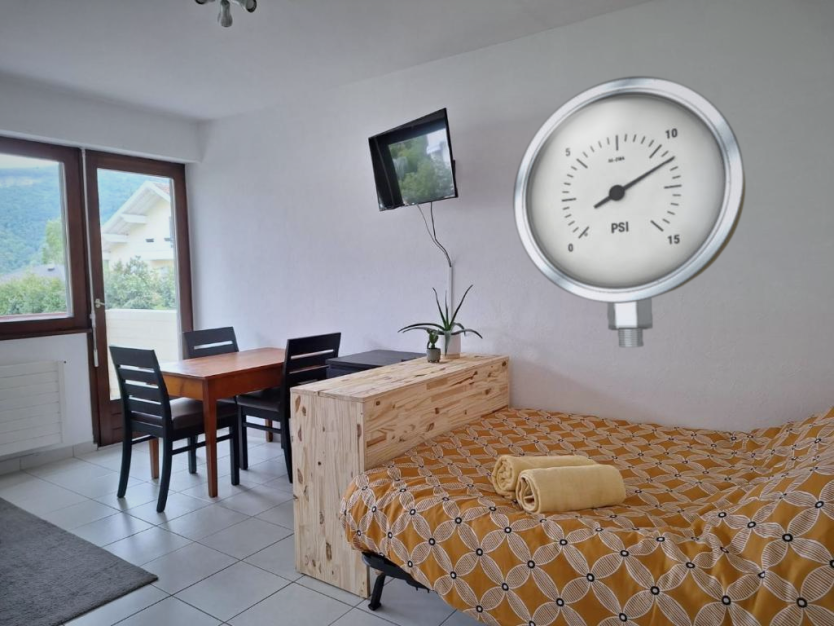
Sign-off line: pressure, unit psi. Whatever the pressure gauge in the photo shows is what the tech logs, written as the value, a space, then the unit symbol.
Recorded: 11 psi
